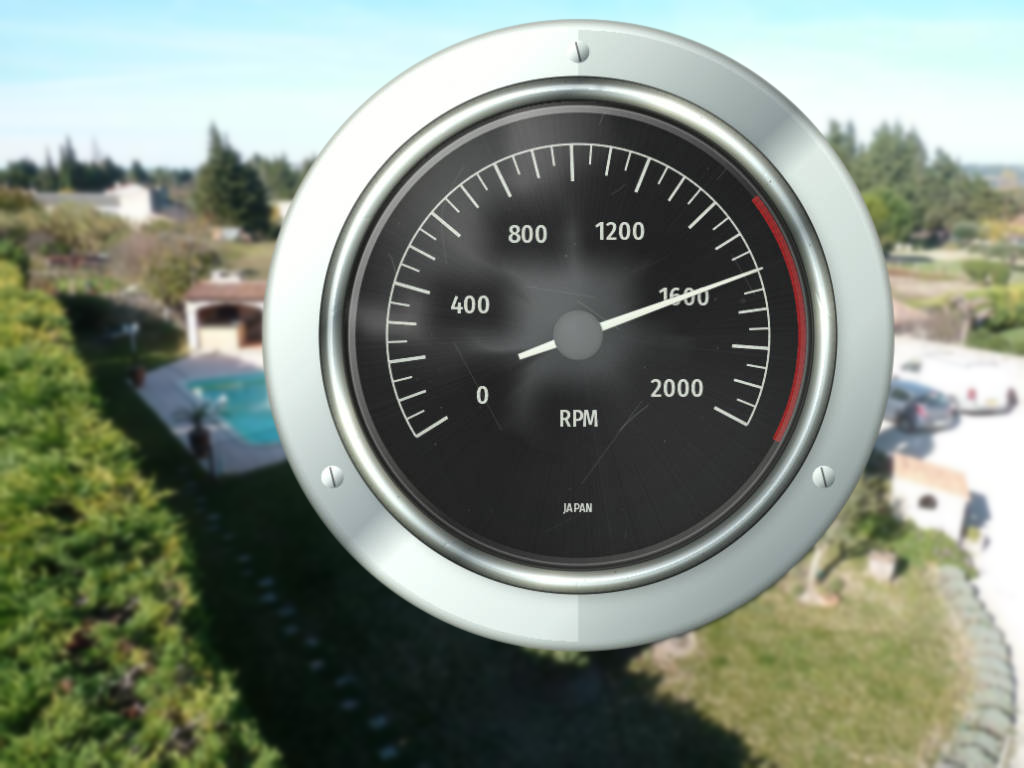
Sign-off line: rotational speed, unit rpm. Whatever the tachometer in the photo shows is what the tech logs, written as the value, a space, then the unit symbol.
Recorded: 1600 rpm
